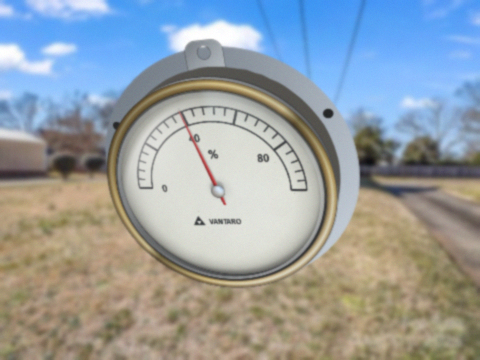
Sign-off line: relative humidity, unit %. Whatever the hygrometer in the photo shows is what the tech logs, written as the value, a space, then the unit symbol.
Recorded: 40 %
